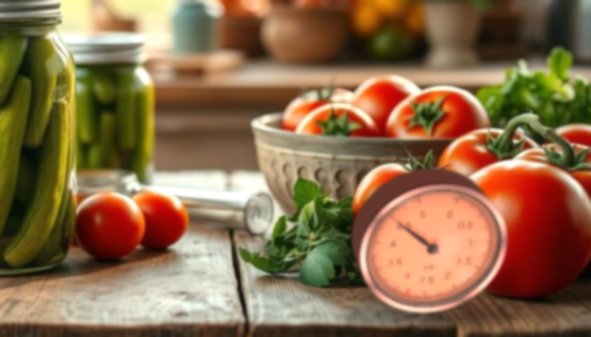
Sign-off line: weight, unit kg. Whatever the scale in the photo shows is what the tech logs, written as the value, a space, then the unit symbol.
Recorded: 4.5 kg
